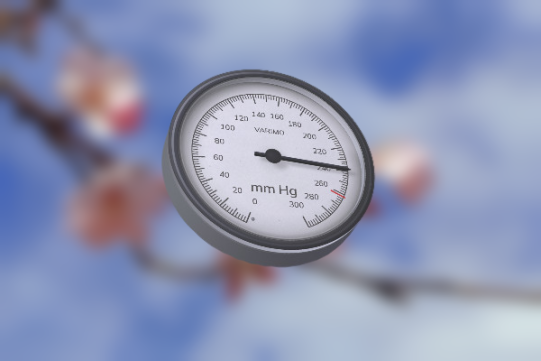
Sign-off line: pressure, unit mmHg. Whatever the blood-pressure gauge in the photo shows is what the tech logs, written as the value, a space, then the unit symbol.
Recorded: 240 mmHg
